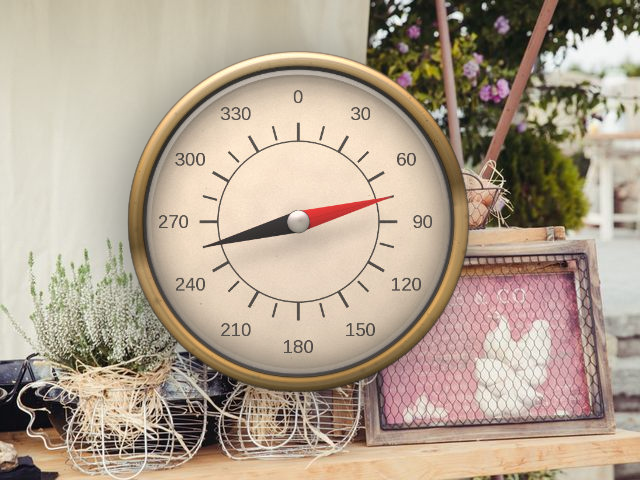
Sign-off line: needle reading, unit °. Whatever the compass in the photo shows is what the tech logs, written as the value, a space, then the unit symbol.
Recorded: 75 °
